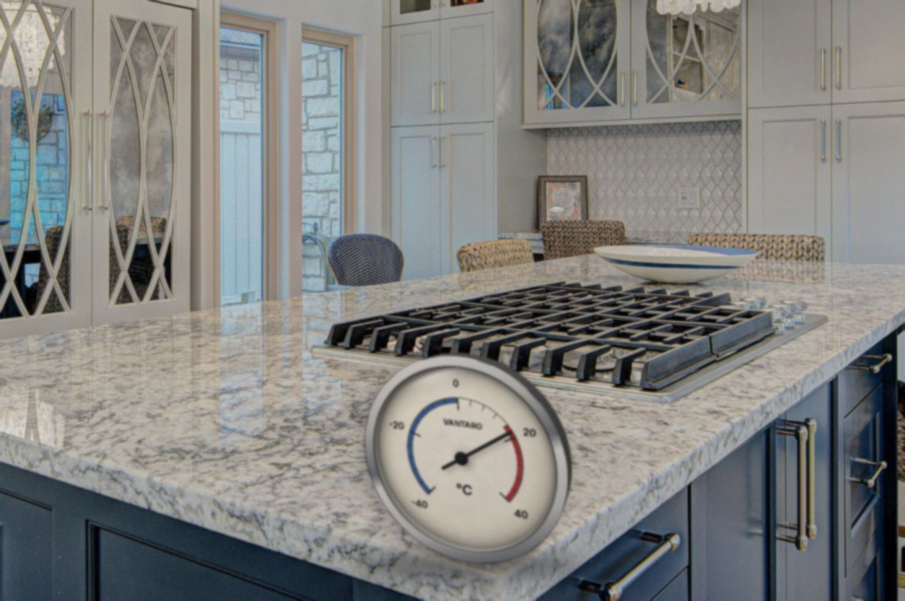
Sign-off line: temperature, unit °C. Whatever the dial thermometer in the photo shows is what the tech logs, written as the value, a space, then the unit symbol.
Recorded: 18 °C
